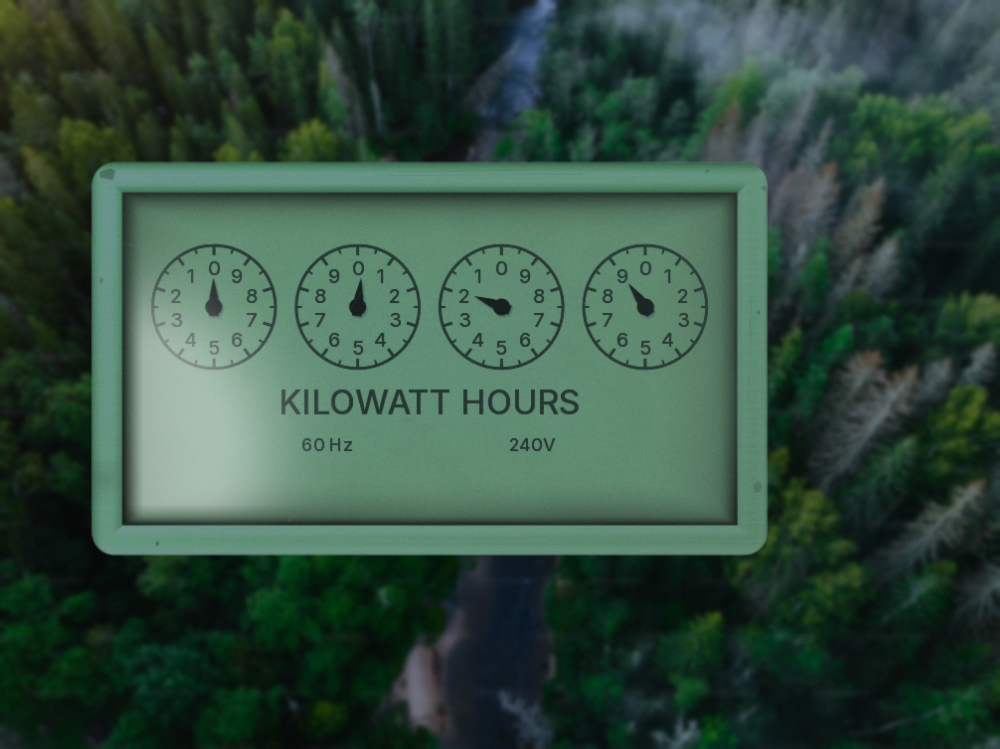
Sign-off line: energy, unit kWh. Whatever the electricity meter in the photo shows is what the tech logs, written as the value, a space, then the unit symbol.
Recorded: 19 kWh
